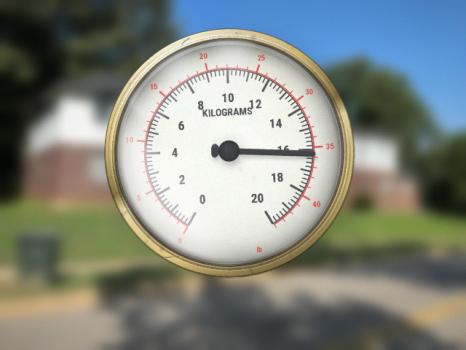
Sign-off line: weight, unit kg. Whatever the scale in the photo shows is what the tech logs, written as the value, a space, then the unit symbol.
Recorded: 16.2 kg
